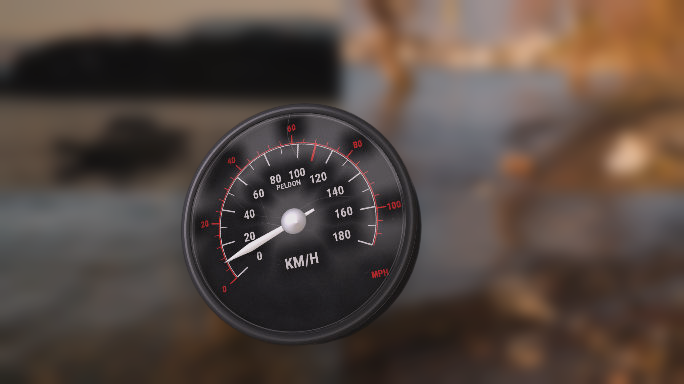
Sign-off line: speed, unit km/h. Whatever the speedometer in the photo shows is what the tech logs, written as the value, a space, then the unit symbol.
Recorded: 10 km/h
